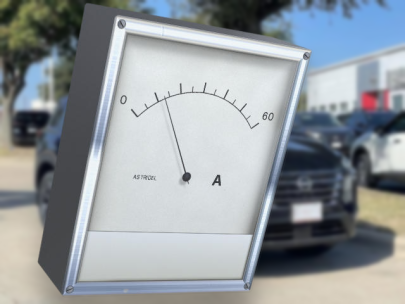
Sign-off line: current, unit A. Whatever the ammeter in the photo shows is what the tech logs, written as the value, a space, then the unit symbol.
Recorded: 12.5 A
